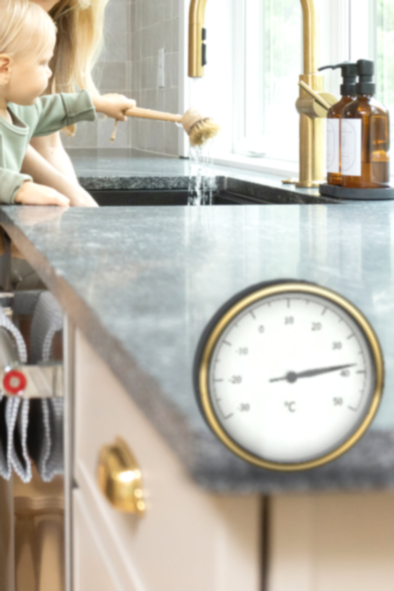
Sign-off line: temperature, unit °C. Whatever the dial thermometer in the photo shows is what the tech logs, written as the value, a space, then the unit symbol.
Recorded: 37.5 °C
